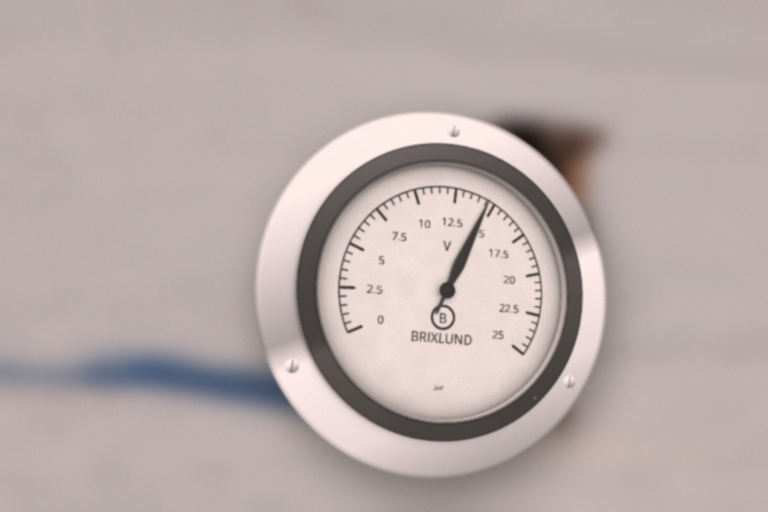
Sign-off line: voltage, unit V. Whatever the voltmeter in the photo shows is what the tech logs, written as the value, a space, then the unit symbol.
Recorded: 14.5 V
